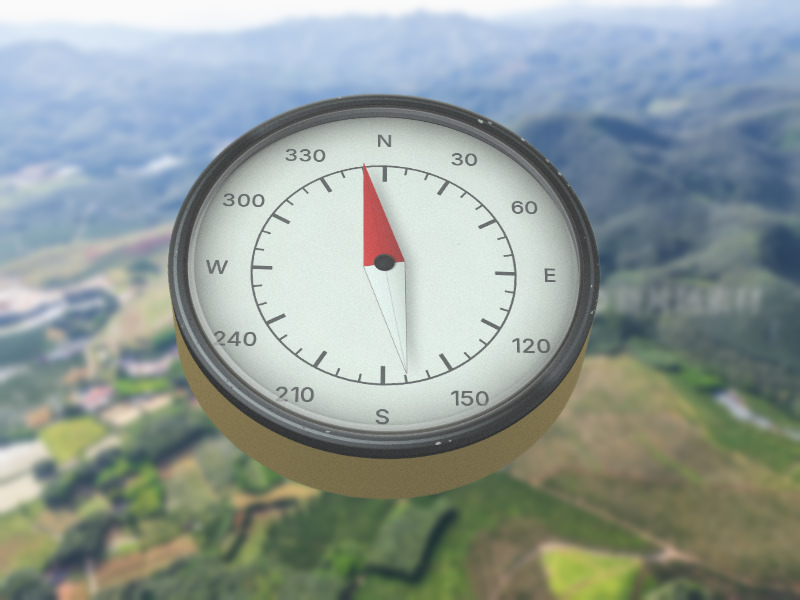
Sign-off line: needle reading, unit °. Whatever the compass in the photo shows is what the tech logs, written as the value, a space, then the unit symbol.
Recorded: 350 °
